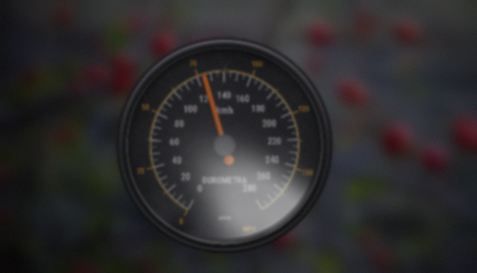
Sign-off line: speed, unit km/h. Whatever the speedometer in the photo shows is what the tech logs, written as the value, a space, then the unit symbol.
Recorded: 125 km/h
